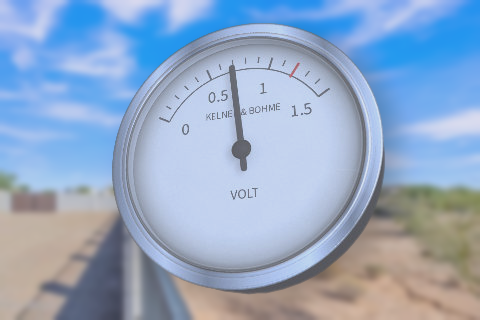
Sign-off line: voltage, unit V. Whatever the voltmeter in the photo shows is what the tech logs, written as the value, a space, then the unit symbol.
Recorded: 0.7 V
